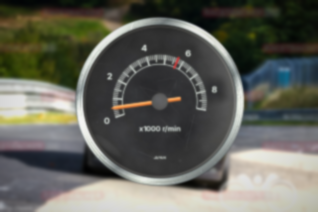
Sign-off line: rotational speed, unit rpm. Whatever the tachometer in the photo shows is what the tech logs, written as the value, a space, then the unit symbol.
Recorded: 500 rpm
